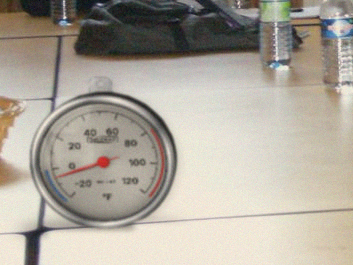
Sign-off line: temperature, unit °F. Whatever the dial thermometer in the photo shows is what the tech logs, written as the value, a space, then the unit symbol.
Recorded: -5 °F
